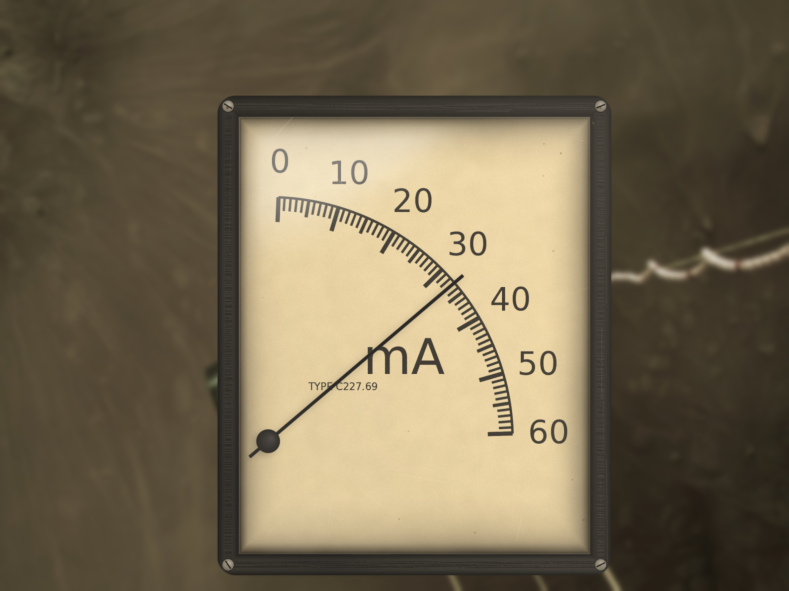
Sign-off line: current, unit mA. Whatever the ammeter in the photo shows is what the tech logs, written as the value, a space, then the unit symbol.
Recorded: 33 mA
